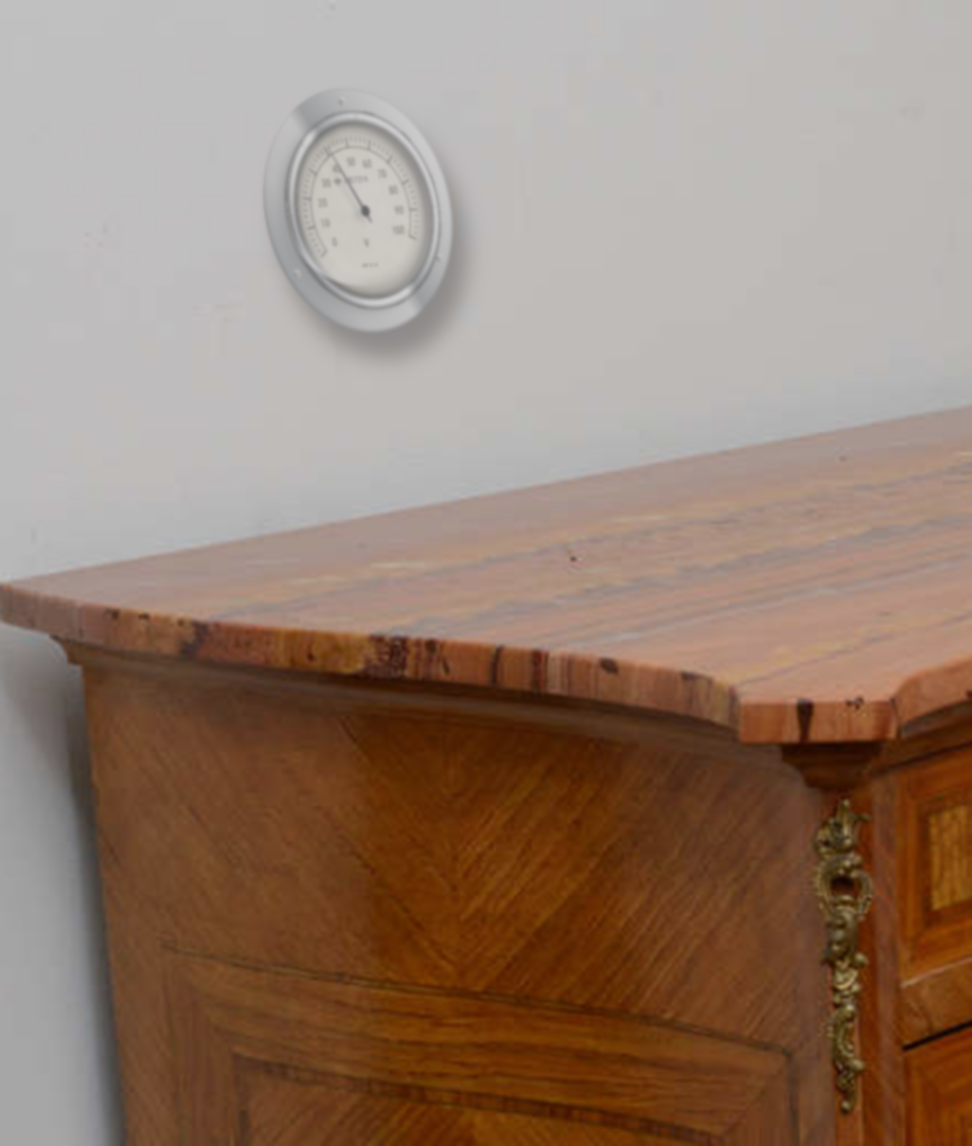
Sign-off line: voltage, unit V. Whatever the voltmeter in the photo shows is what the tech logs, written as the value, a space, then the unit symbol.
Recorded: 40 V
